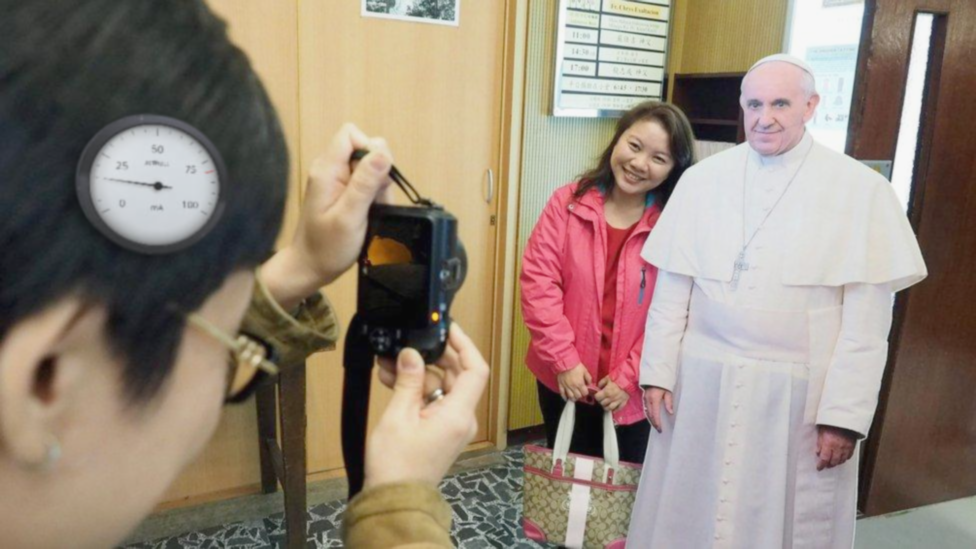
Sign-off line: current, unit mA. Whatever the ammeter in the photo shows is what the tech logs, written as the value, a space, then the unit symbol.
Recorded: 15 mA
